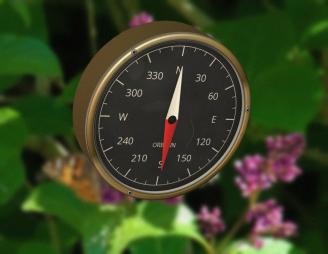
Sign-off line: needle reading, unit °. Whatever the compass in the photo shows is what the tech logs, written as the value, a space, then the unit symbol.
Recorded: 180 °
